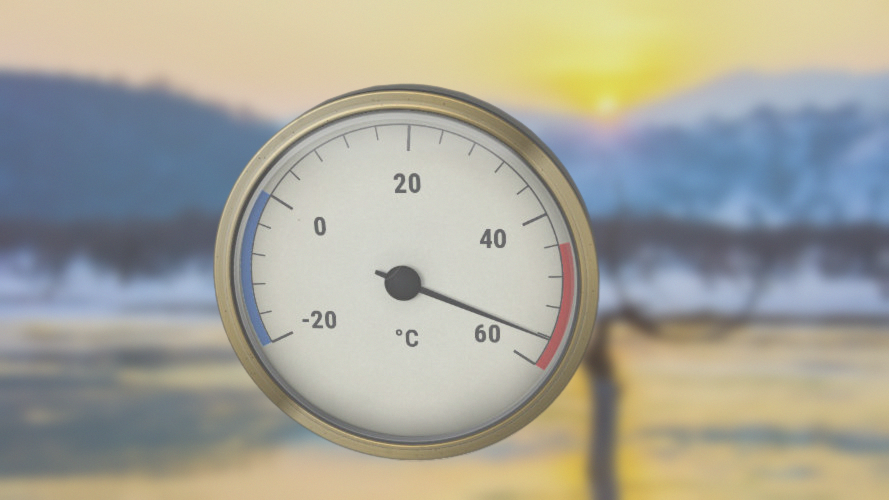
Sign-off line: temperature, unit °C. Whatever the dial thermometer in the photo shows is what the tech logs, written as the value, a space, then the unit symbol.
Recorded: 56 °C
